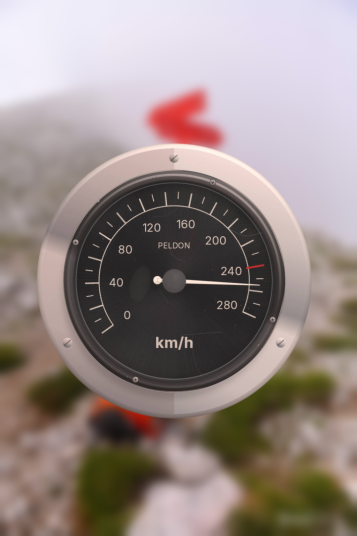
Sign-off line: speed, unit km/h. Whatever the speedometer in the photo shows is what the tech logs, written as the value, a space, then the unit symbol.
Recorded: 255 km/h
